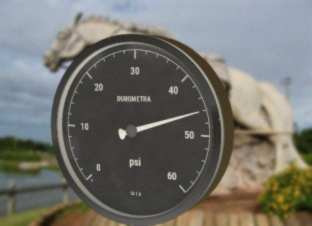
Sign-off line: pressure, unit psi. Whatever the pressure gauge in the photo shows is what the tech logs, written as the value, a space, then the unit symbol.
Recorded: 46 psi
